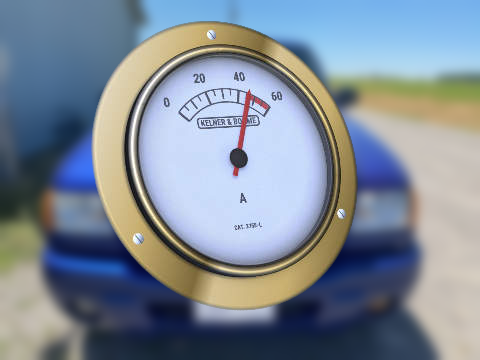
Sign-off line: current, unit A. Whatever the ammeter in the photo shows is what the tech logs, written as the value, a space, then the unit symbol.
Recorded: 45 A
